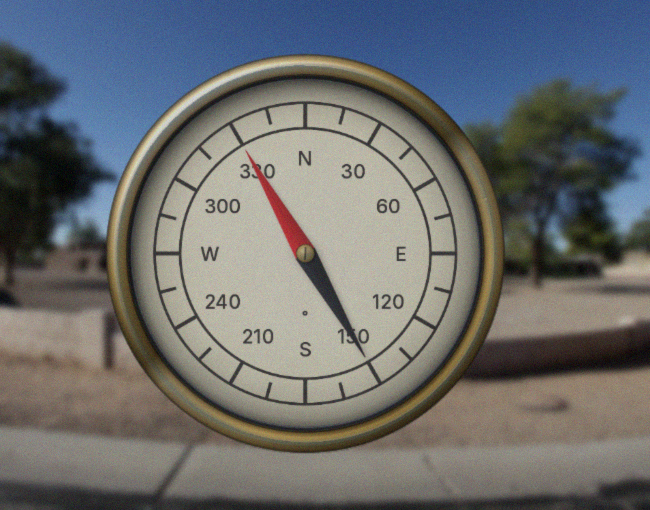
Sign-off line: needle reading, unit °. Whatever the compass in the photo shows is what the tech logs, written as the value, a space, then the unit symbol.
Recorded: 330 °
